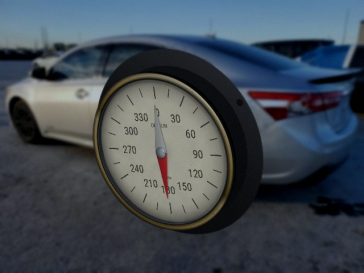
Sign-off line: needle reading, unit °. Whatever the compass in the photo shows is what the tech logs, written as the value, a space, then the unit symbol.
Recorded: 180 °
